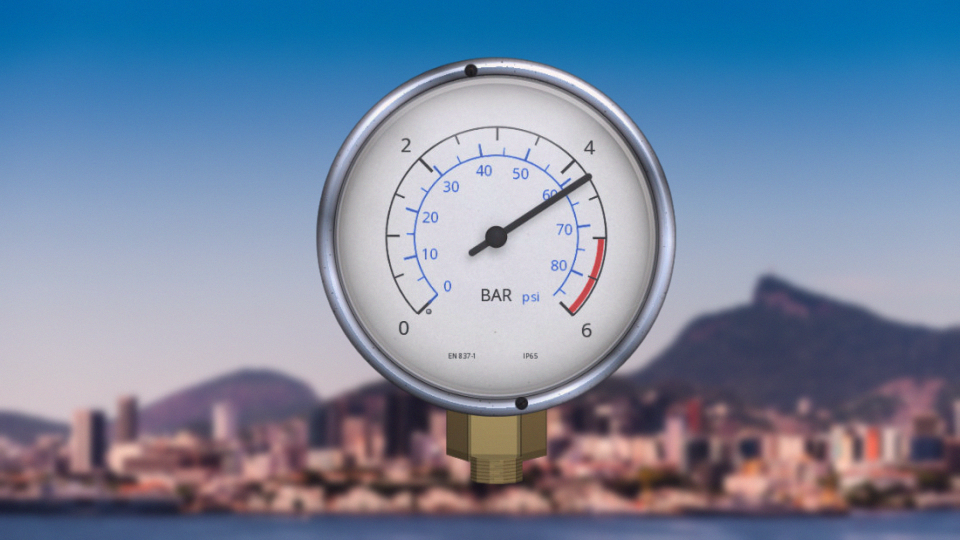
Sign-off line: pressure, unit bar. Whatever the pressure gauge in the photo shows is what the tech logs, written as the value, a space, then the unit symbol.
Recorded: 4.25 bar
